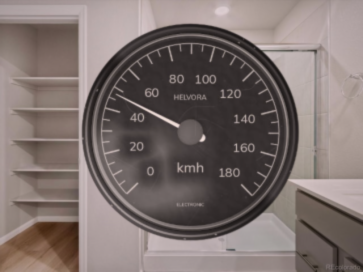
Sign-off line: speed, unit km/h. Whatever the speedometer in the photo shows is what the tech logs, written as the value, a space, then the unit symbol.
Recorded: 47.5 km/h
